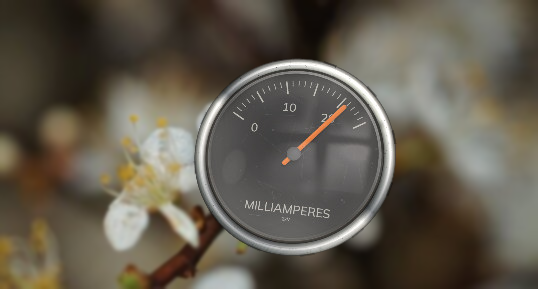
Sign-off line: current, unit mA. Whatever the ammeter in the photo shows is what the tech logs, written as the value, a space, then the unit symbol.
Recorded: 21 mA
